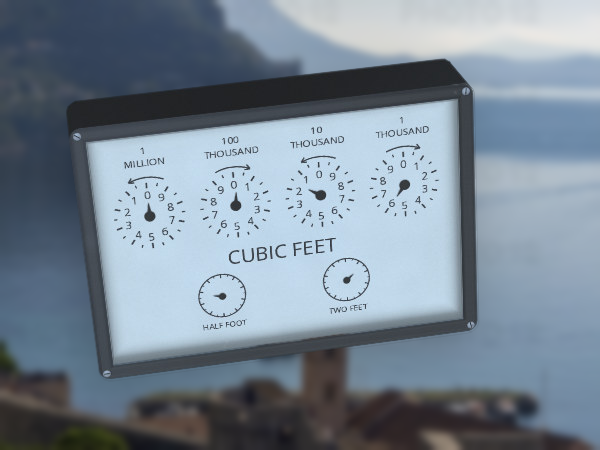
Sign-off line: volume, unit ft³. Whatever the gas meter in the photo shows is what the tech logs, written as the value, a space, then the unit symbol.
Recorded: 1600 ft³
